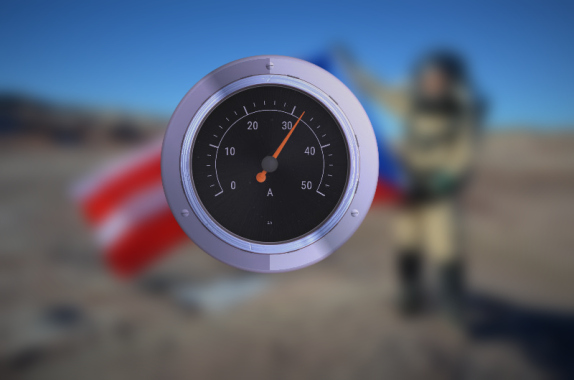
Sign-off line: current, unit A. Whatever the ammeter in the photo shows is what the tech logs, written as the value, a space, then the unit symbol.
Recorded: 32 A
